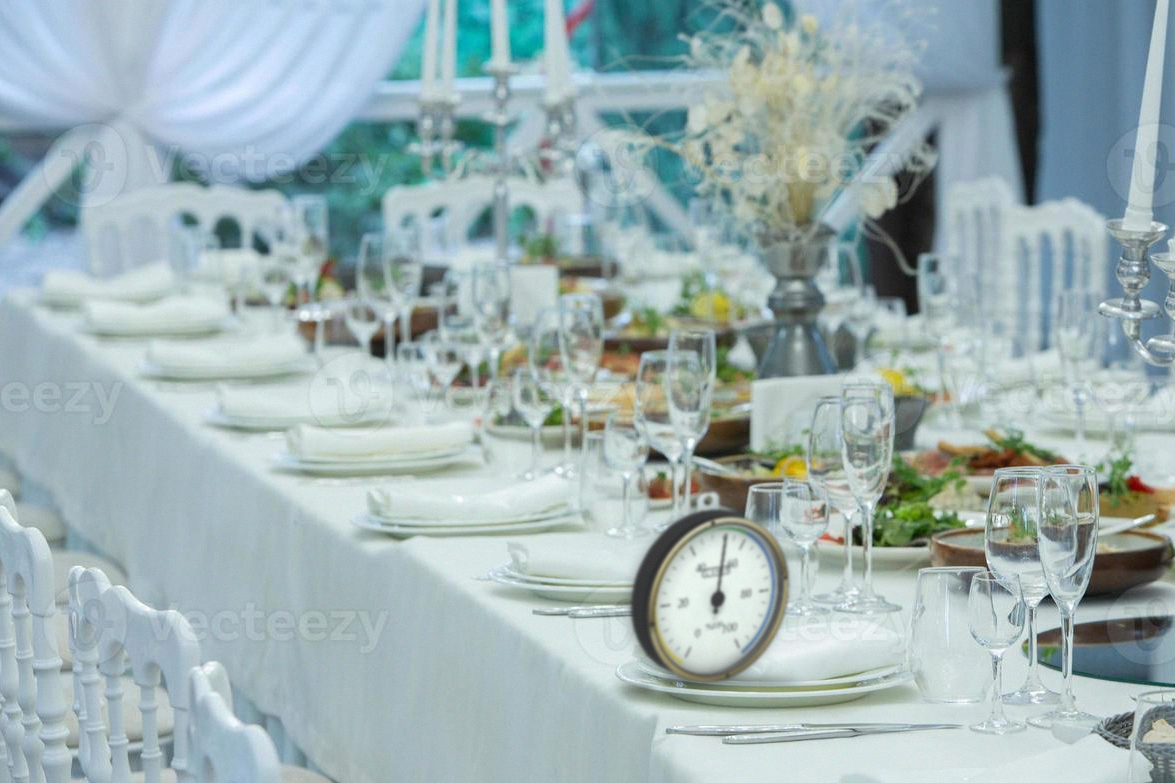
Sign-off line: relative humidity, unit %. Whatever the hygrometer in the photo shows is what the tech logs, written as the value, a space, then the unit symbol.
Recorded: 52 %
